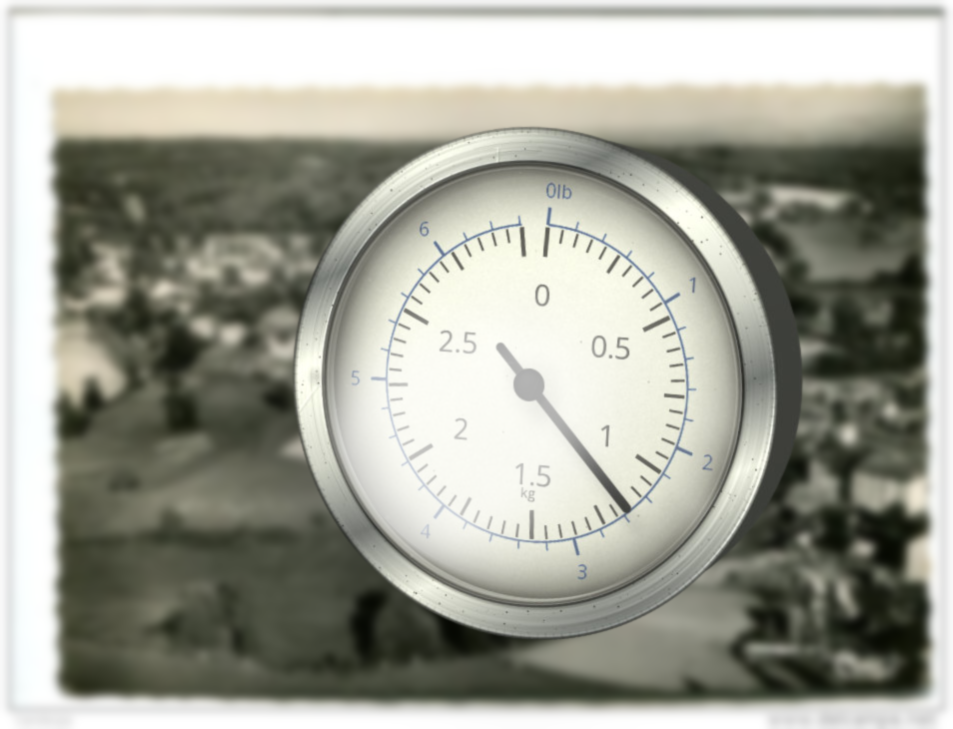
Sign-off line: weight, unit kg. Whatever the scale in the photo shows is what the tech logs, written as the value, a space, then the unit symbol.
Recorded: 1.15 kg
